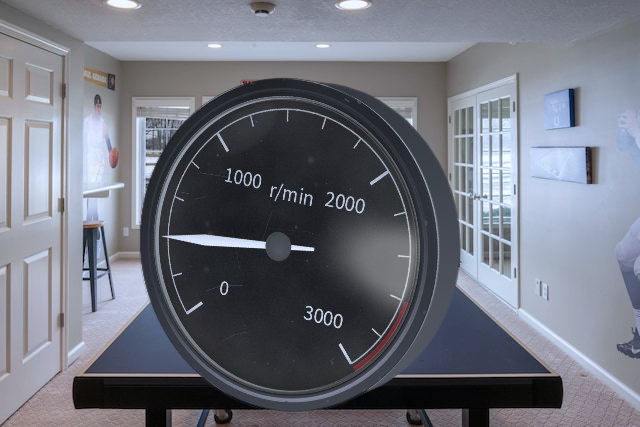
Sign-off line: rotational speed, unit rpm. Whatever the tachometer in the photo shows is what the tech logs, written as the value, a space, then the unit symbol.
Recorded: 400 rpm
